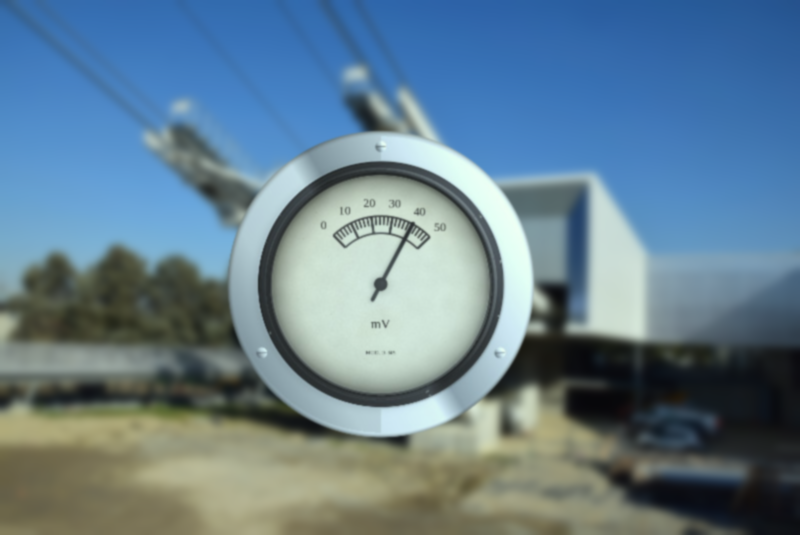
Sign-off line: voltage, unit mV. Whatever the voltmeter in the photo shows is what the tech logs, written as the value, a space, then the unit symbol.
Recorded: 40 mV
